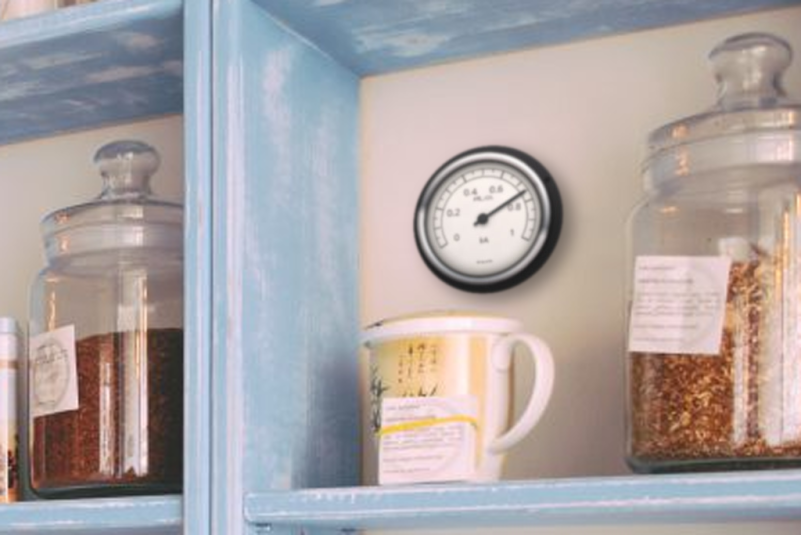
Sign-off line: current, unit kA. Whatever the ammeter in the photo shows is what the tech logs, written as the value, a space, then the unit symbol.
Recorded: 0.75 kA
